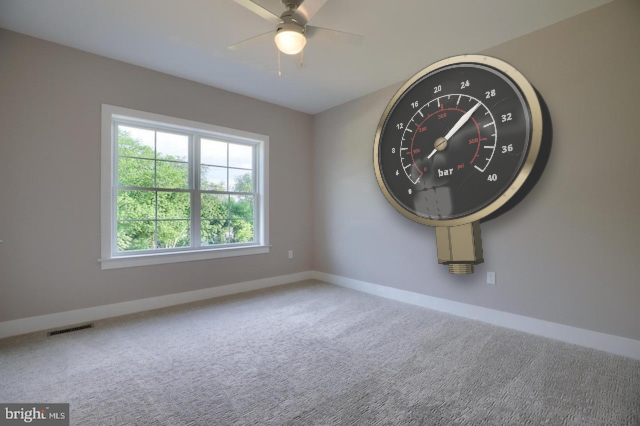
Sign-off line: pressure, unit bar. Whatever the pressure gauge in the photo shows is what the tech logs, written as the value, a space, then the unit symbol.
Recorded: 28 bar
